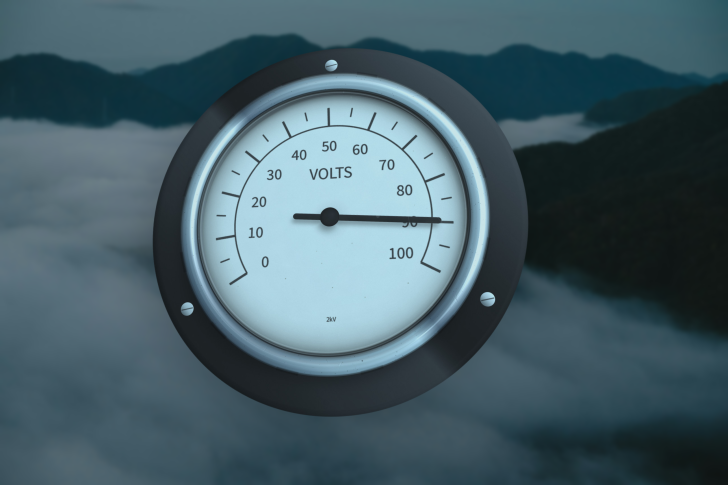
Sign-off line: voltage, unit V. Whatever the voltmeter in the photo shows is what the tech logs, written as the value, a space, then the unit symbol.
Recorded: 90 V
